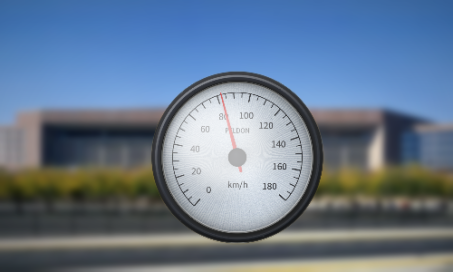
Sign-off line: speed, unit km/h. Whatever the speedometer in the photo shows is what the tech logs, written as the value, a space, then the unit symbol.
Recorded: 82.5 km/h
